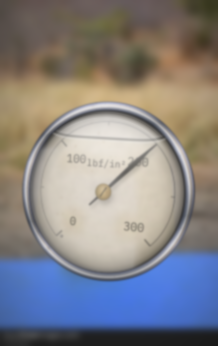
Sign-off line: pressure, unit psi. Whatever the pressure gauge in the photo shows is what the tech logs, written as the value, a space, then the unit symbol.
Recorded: 200 psi
